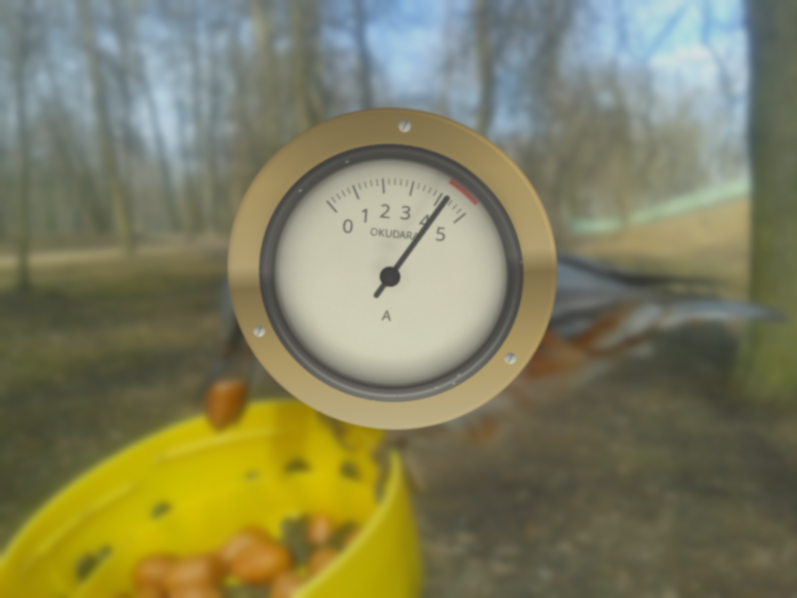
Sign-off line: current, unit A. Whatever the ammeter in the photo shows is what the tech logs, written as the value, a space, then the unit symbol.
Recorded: 4.2 A
